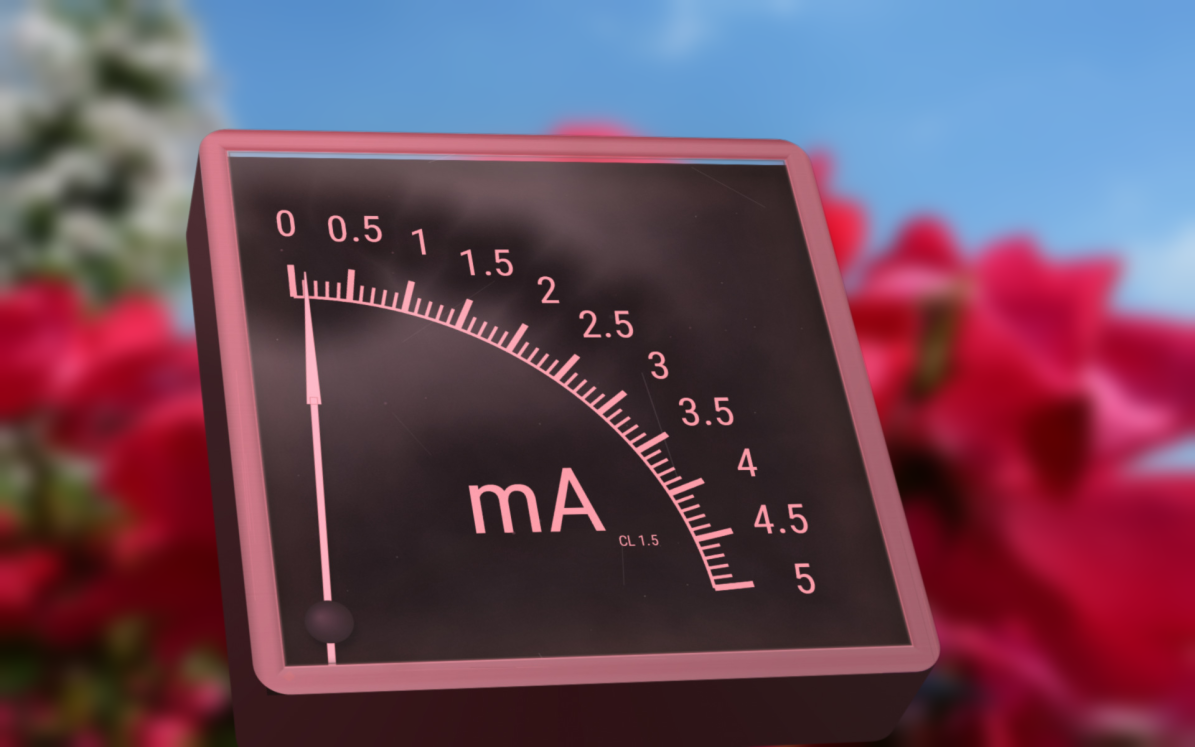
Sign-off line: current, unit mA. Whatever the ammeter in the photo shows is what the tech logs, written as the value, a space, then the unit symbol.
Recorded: 0.1 mA
